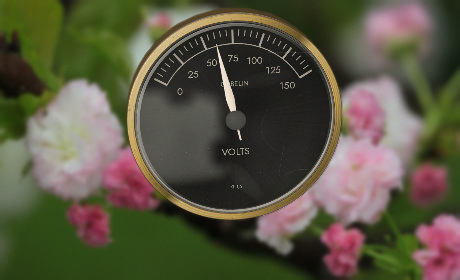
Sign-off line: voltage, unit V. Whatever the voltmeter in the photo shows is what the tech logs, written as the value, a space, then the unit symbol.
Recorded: 60 V
